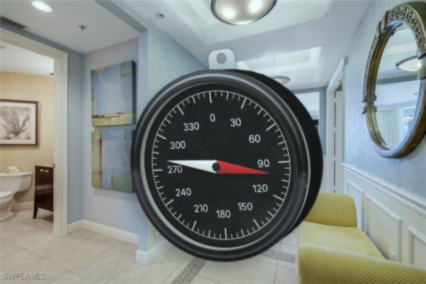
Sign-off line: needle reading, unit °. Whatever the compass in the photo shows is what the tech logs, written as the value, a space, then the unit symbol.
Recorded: 100 °
